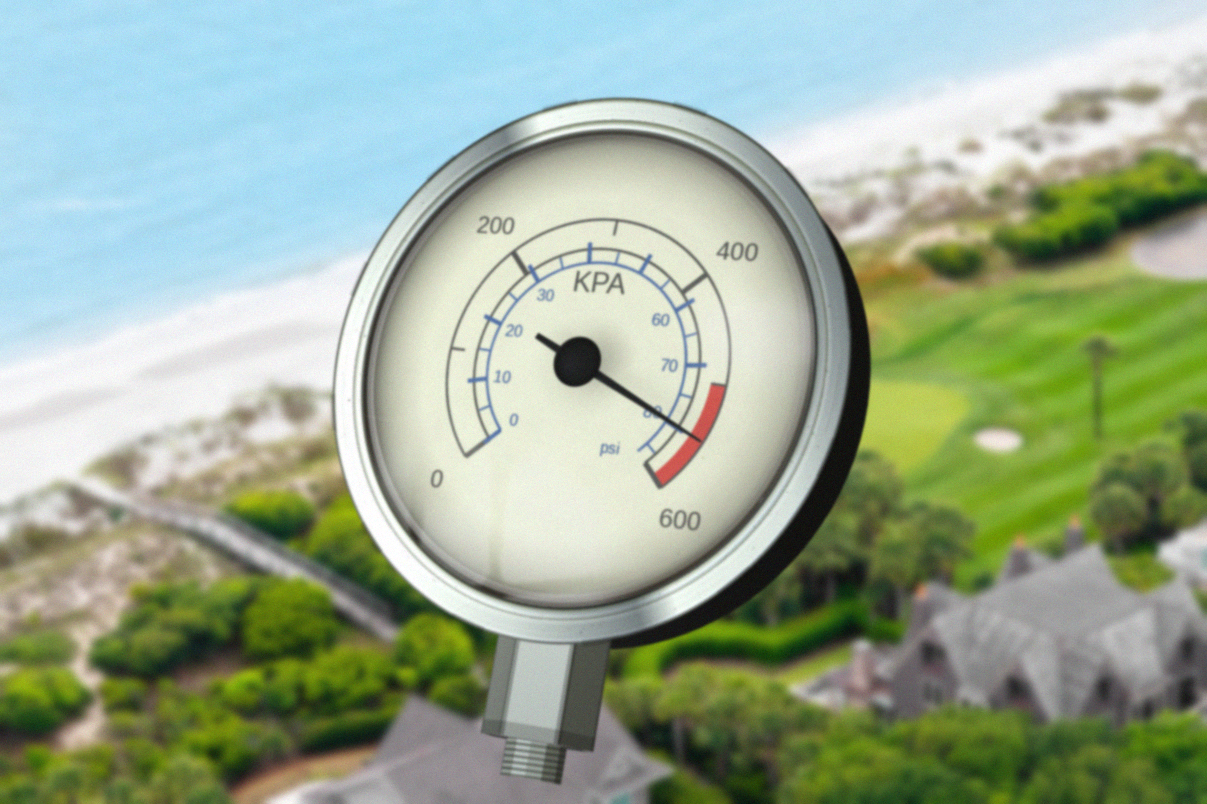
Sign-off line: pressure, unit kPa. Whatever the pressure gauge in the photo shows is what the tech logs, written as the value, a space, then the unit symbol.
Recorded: 550 kPa
